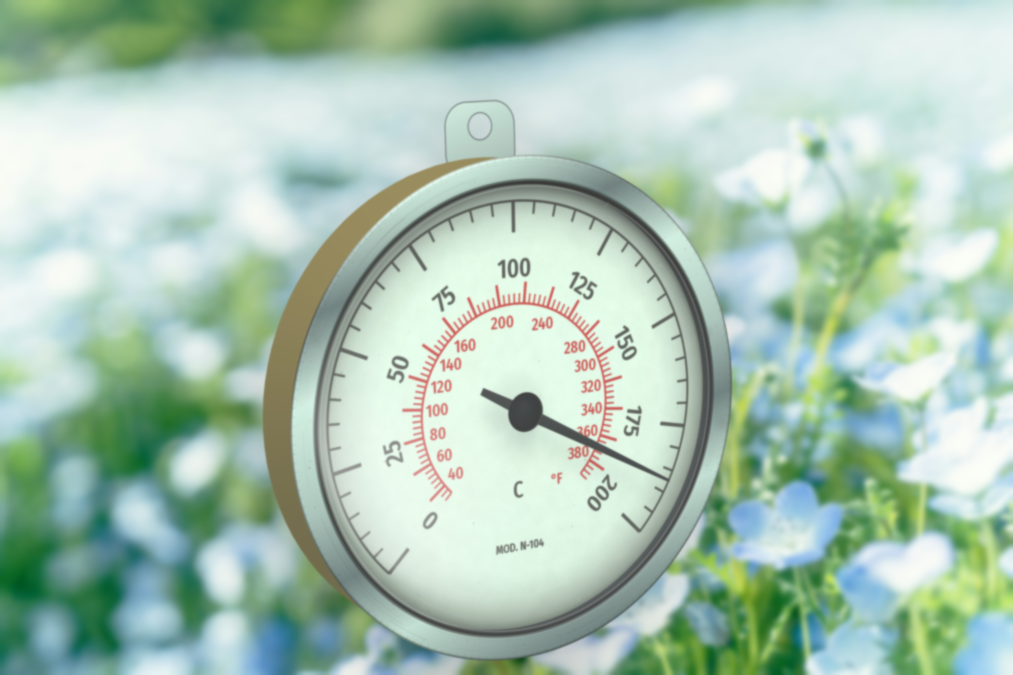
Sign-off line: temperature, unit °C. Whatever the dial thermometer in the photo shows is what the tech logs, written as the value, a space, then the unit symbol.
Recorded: 187.5 °C
